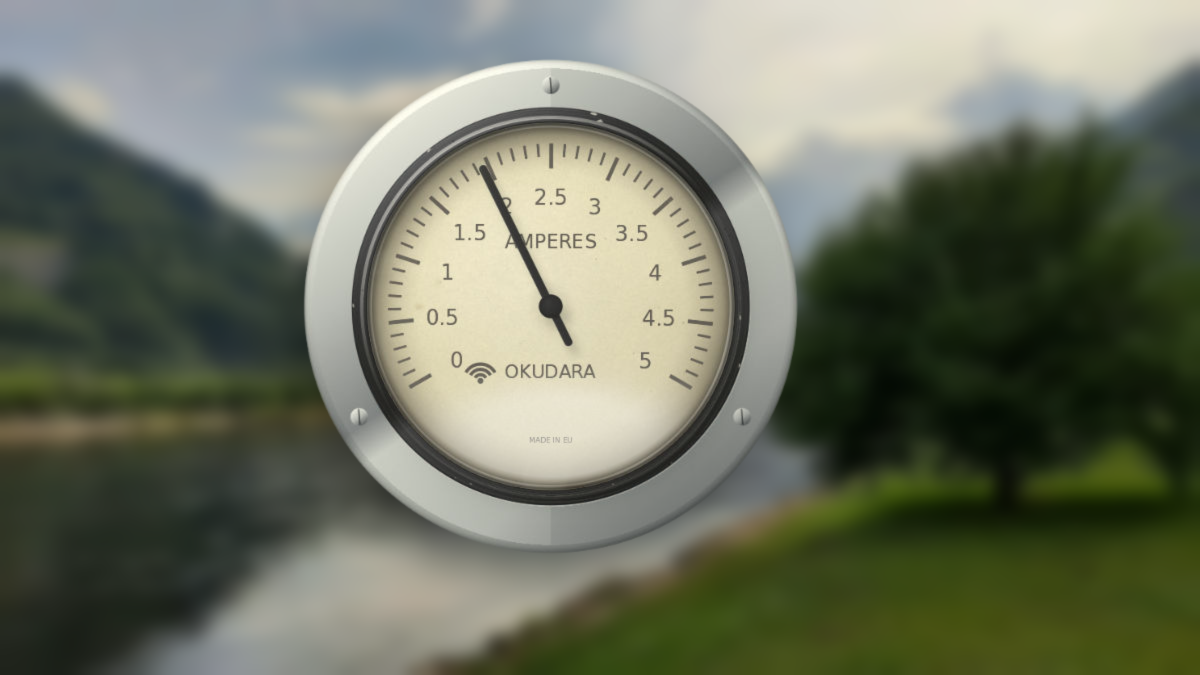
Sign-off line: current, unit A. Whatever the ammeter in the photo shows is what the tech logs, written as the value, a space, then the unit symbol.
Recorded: 1.95 A
